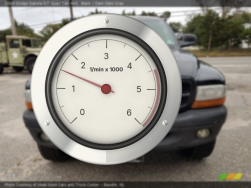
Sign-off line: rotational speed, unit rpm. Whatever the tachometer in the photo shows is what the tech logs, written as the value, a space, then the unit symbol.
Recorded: 1500 rpm
